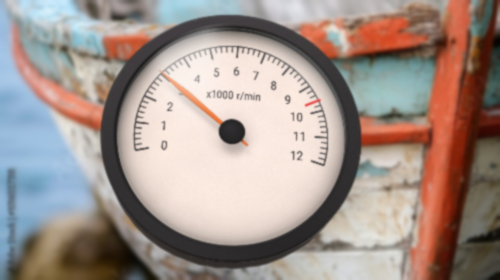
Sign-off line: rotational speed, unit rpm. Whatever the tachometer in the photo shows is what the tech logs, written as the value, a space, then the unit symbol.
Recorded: 3000 rpm
